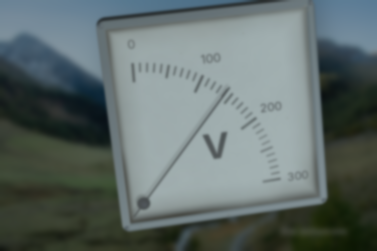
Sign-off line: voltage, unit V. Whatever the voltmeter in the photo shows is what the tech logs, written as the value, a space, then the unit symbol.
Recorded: 140 V
